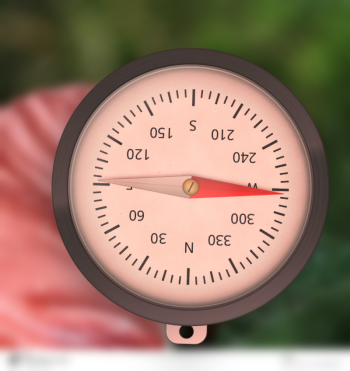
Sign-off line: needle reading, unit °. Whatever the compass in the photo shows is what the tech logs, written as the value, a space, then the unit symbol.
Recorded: 272.5 °
